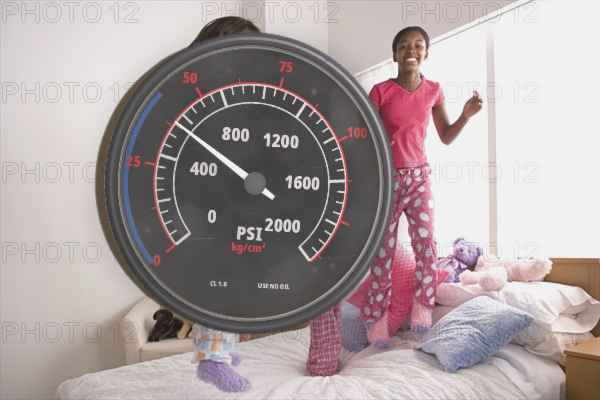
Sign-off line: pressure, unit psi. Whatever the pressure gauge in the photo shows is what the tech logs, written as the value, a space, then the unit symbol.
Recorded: 550 psi
